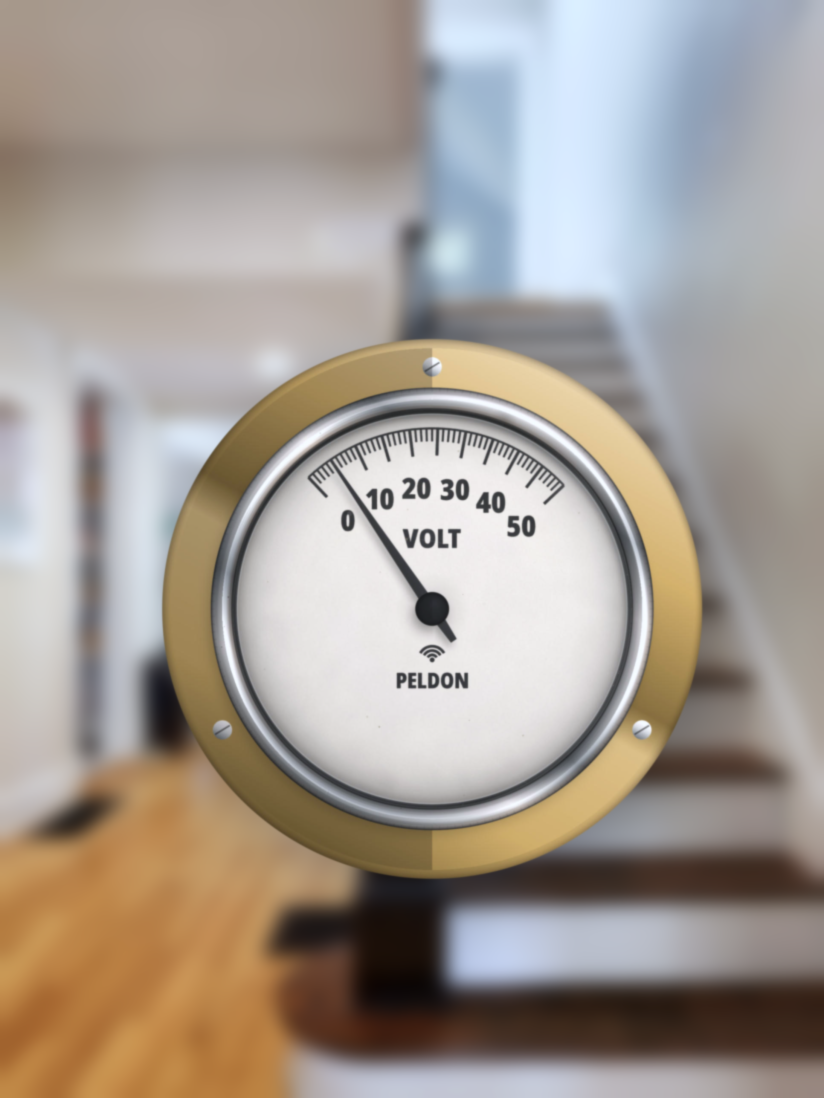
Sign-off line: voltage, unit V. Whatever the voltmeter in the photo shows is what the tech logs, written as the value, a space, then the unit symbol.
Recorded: 5 V
